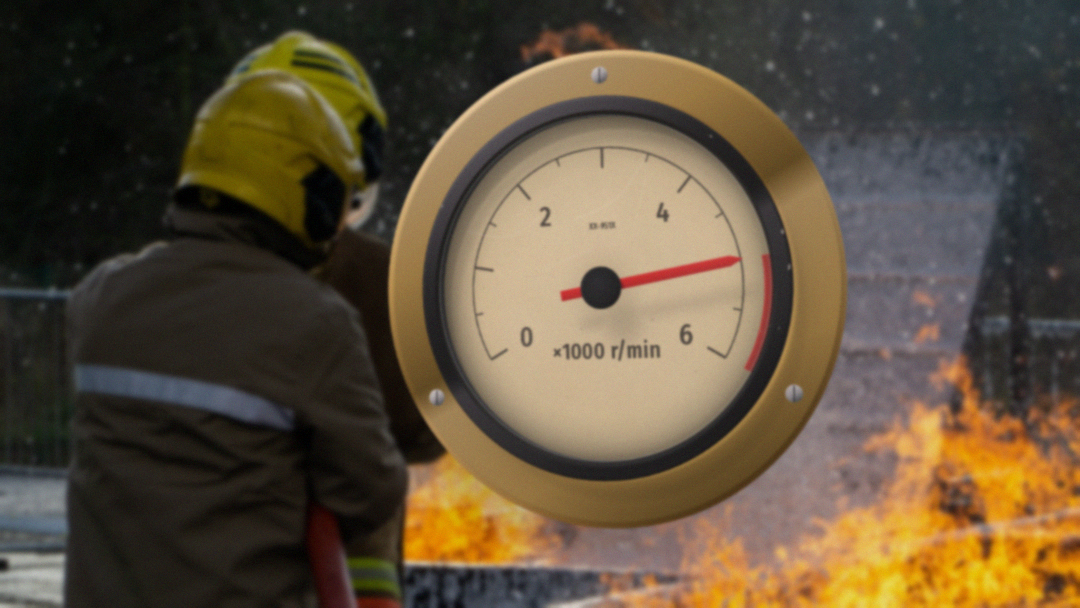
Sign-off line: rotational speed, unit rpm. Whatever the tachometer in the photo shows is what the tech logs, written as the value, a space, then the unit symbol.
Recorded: 5000 rpm
